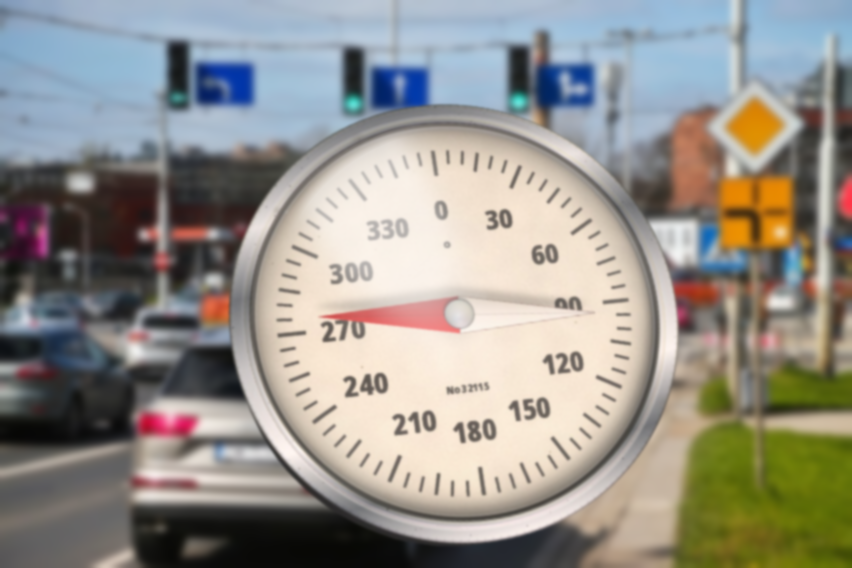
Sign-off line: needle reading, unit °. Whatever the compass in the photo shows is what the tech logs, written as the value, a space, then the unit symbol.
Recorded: 275 °
